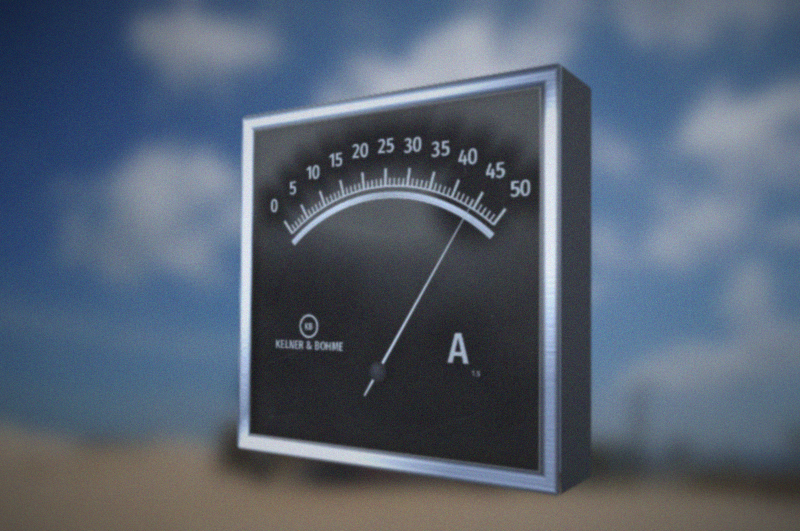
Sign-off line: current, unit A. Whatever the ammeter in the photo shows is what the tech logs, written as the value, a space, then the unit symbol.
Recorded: 45 A
